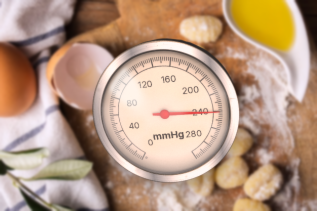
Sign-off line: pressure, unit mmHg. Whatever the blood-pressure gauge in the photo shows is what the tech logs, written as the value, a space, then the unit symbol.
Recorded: 240 mmHg
